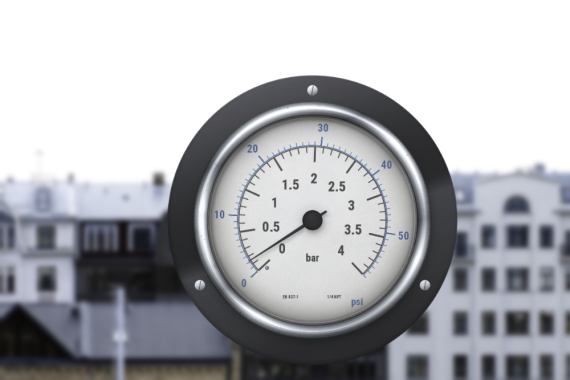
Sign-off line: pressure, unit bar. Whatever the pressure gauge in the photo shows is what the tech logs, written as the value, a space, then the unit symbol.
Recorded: 0.15 bar
